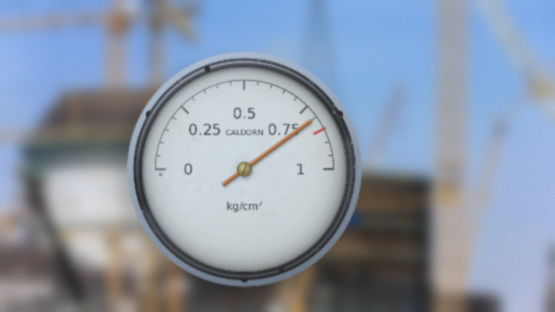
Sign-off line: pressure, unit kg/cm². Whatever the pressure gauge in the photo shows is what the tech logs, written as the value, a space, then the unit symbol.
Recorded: 0.8 kg/cm²
